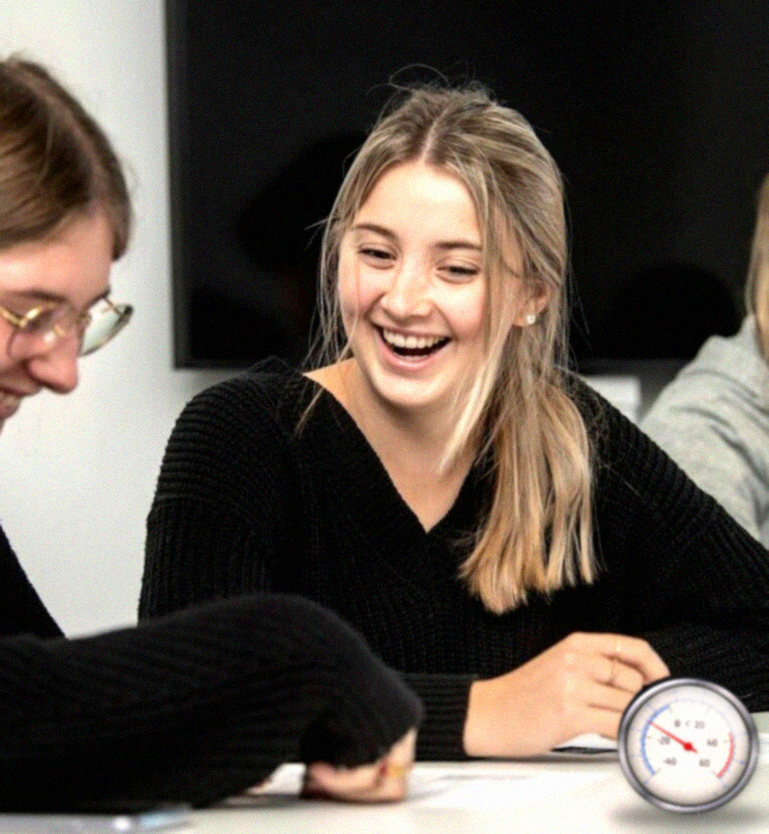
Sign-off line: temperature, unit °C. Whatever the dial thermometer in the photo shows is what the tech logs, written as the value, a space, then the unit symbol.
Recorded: -12 °C
